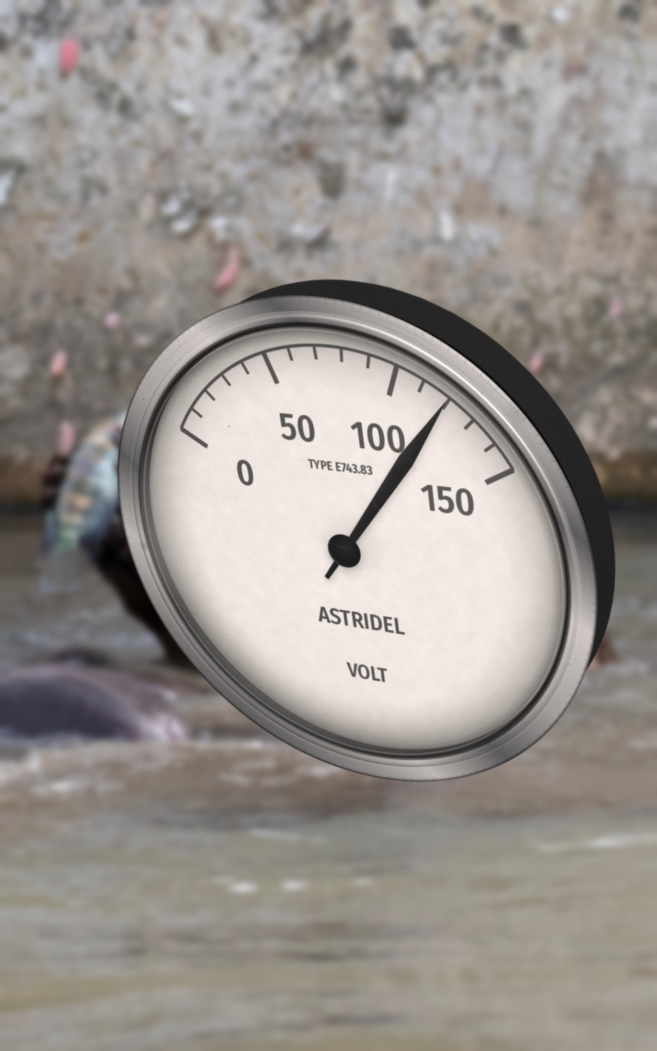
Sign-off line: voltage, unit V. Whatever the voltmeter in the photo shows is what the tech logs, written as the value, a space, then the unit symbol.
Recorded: 120 V
